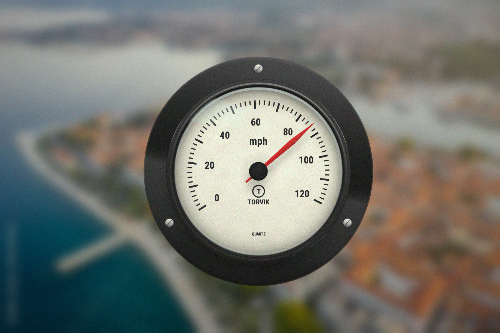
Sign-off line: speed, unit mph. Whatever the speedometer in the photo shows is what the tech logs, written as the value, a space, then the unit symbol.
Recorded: 86 mph
